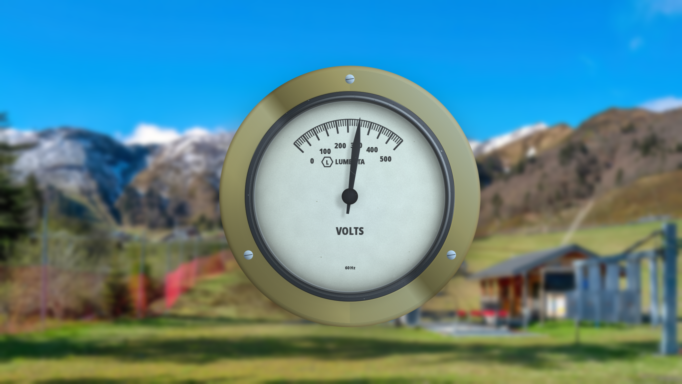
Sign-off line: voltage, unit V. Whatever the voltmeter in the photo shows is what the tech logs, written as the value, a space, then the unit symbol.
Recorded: 300 V
